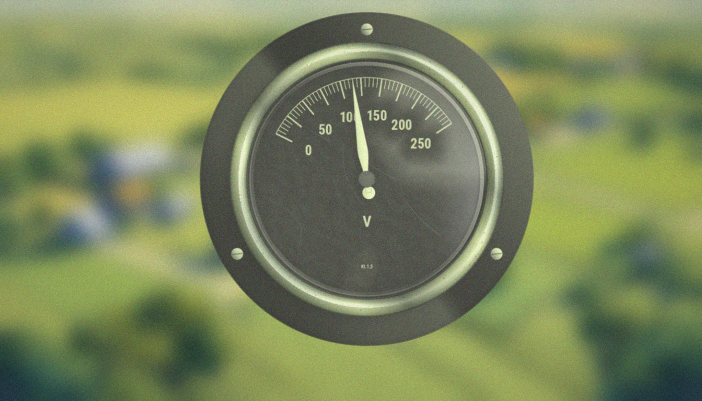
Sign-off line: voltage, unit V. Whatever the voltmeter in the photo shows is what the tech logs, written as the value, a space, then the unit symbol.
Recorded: 115 V
